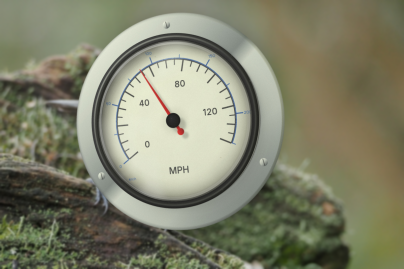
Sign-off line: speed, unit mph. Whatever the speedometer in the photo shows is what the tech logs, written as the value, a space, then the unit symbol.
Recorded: 55 mph
